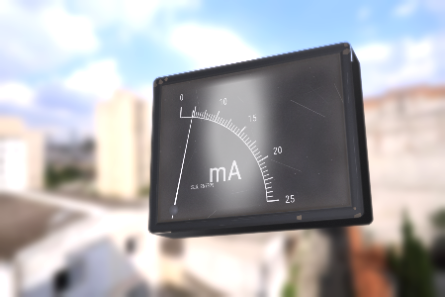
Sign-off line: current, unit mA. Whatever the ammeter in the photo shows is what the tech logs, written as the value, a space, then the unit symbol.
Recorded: 5 mA
